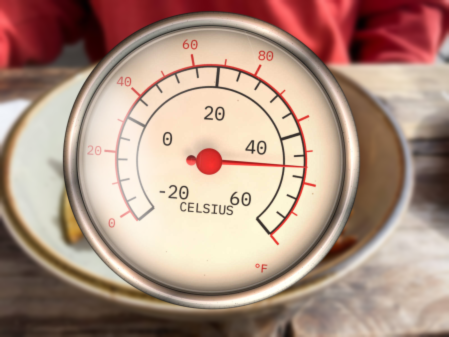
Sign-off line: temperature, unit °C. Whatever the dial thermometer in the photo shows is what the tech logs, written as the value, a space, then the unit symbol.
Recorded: 46 °C
